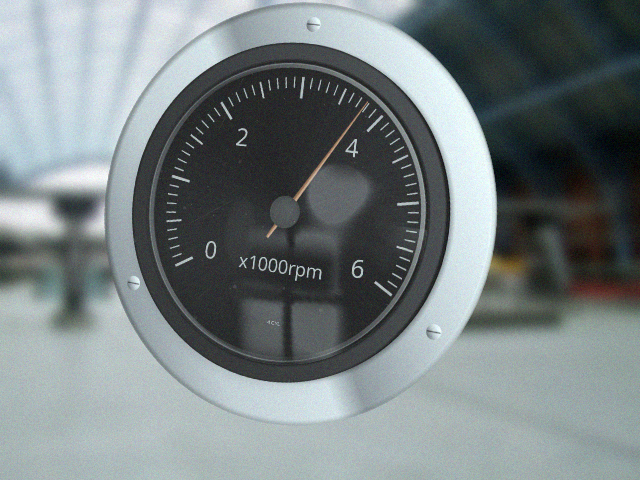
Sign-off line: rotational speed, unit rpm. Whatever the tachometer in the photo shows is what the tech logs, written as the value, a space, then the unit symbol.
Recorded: 3800 rpm
